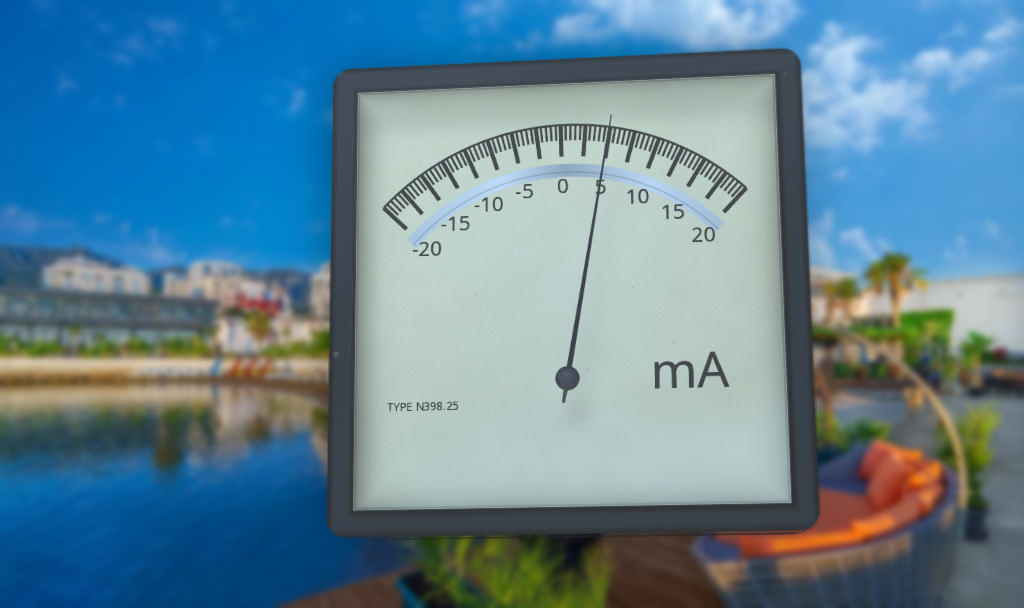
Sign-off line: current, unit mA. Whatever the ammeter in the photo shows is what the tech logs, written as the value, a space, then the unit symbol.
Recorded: 5 mA
